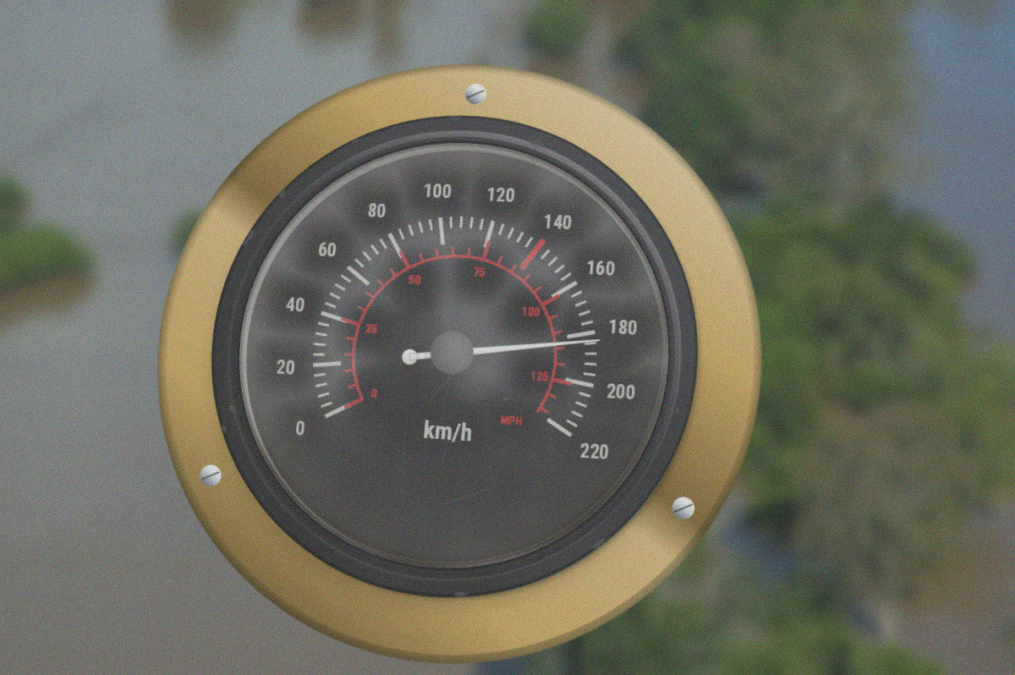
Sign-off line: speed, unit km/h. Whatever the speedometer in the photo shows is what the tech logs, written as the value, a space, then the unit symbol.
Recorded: 184 km/h
